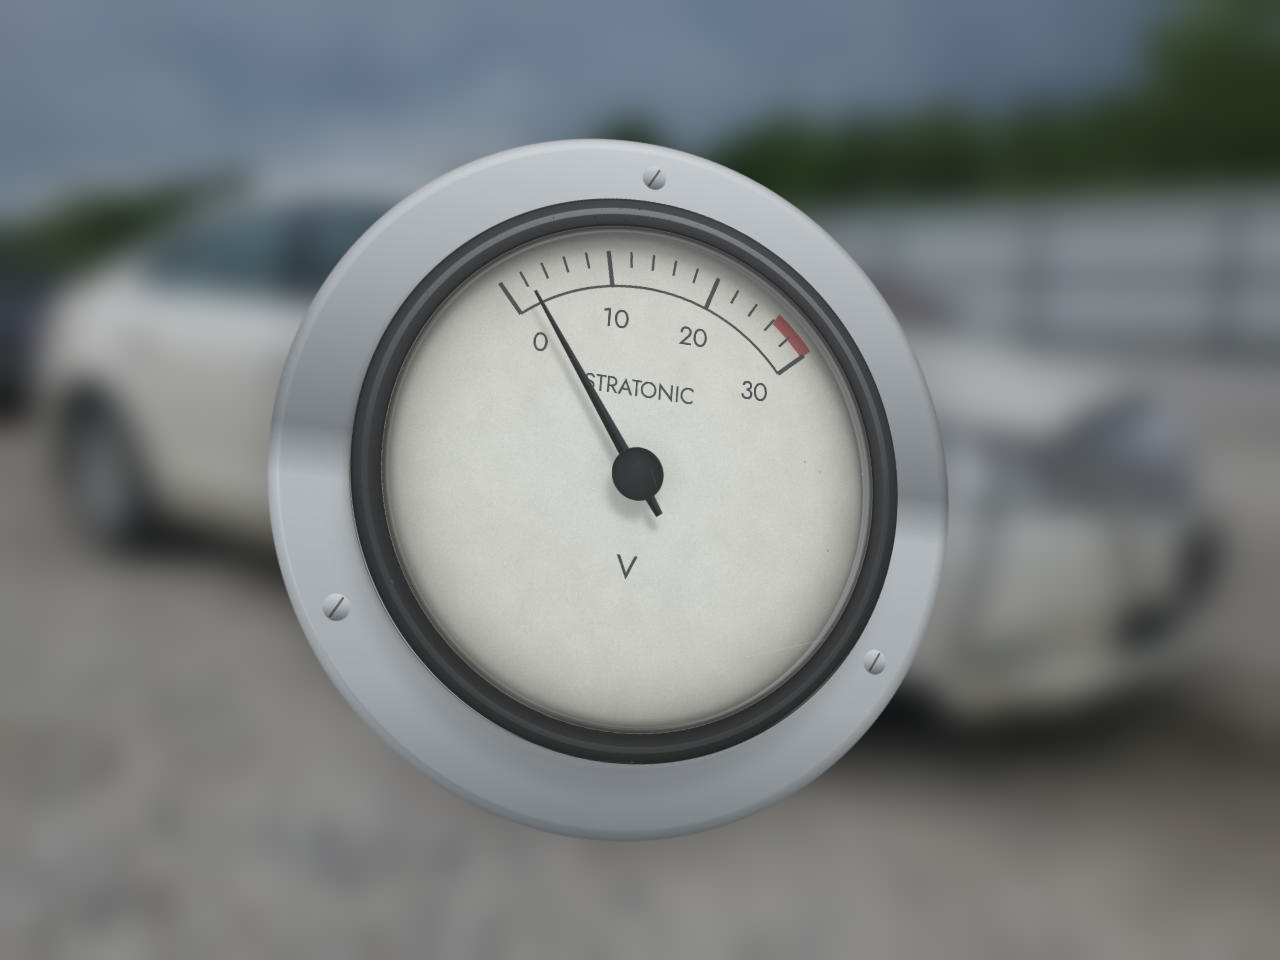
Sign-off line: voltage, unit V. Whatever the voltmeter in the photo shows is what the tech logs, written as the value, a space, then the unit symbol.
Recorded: 2 V
